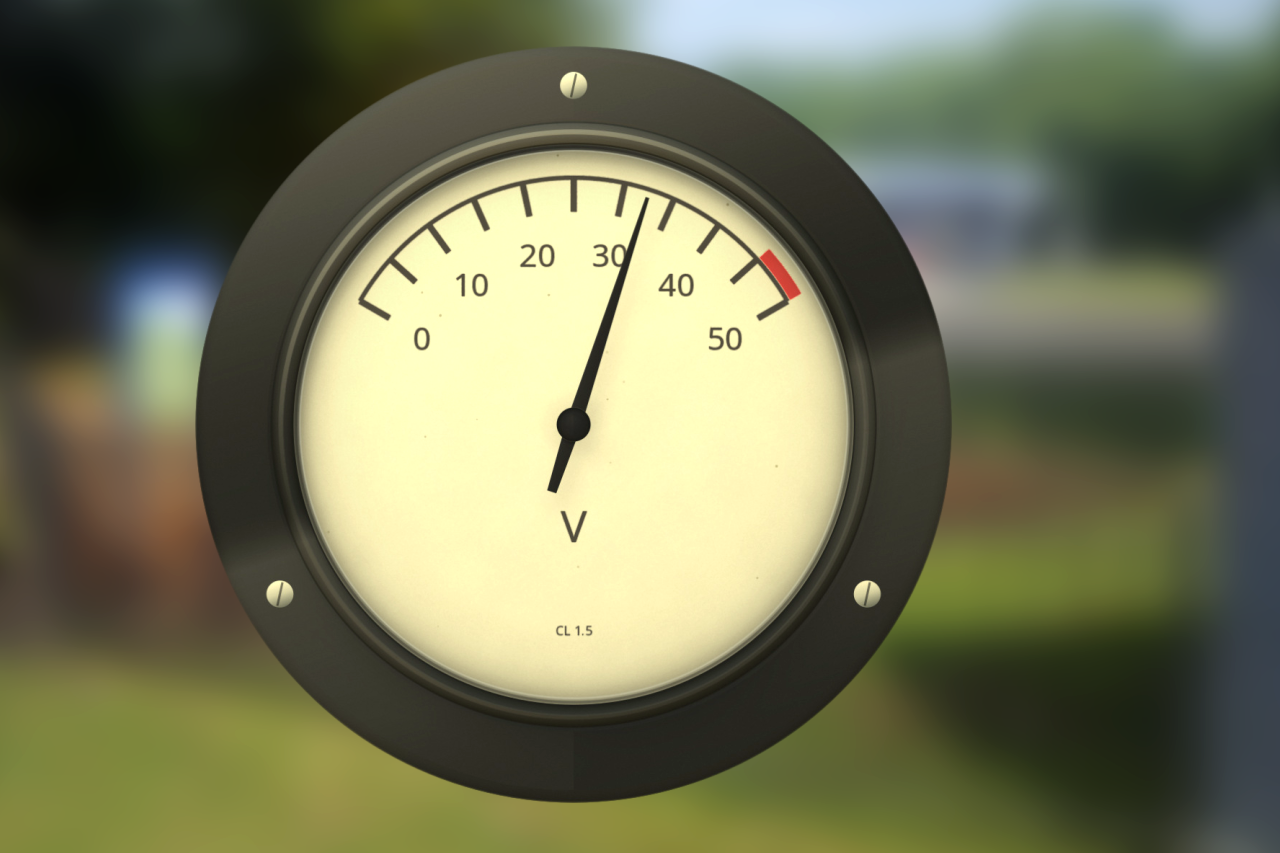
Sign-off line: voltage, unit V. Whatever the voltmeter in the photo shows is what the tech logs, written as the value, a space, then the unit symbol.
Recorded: 32.5 V
